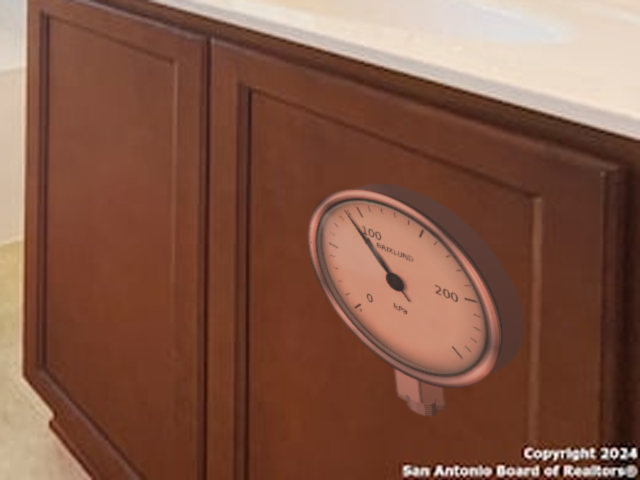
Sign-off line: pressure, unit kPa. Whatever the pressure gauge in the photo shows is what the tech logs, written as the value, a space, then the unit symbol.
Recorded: 90 kPa
